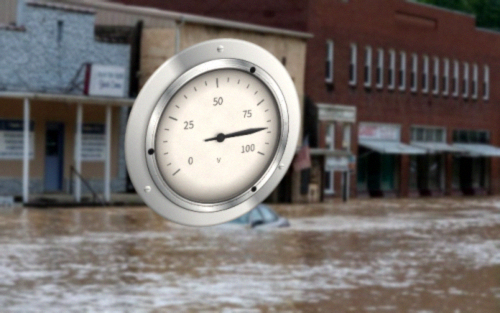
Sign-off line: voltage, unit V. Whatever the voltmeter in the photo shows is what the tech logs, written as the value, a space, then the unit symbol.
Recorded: 87.5 V
